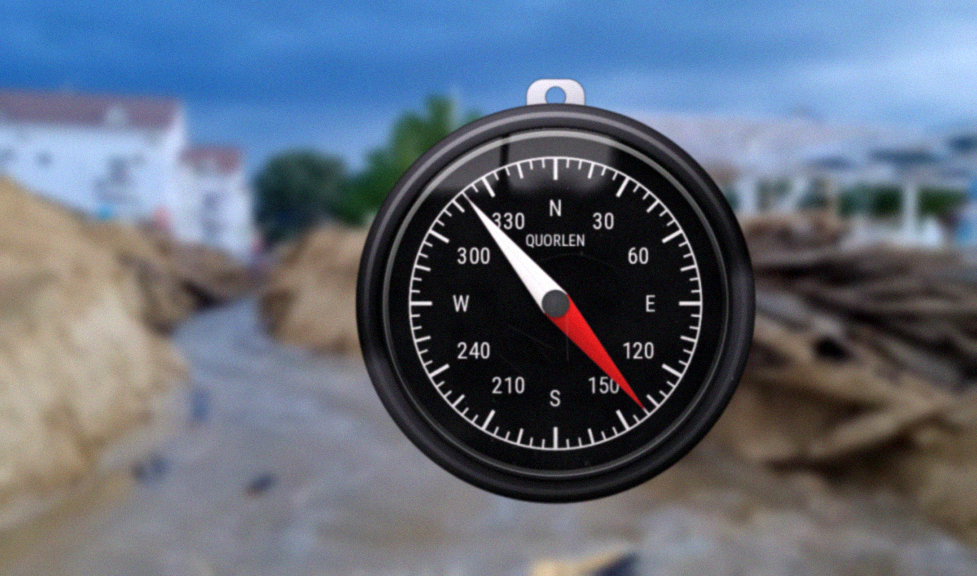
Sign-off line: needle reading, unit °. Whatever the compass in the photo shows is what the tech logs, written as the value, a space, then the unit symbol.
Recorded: 140 °
